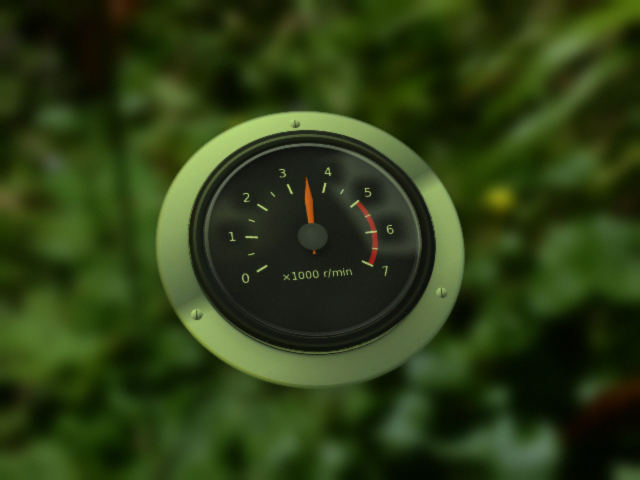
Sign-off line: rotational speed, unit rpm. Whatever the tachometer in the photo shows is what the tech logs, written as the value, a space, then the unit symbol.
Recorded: 3500 rpm
